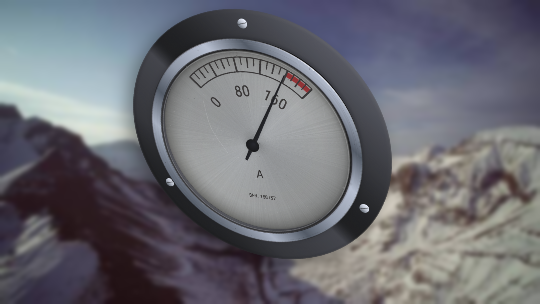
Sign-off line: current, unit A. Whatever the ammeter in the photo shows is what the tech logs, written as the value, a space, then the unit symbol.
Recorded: 160 A
